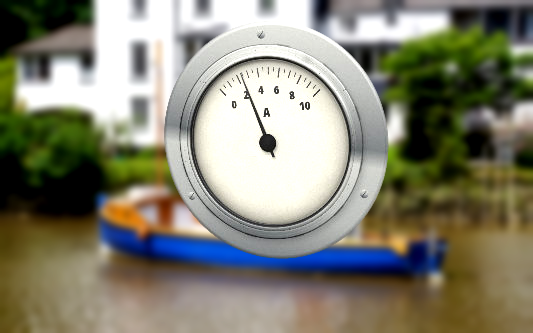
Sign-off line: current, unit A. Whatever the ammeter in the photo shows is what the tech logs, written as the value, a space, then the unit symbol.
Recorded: 2.5 A
